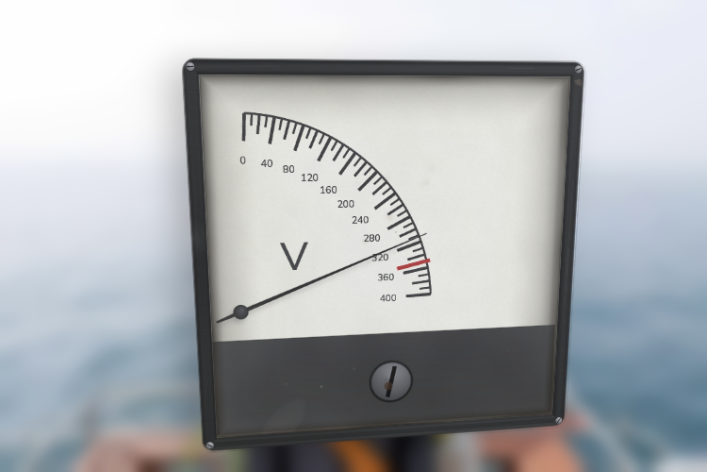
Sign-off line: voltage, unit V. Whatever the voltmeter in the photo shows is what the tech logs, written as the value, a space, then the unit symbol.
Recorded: 310 V
